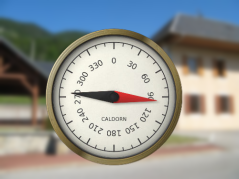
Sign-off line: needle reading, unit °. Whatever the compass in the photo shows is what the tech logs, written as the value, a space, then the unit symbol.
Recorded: 95 °
